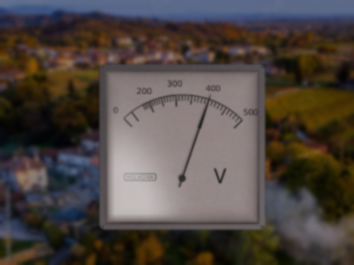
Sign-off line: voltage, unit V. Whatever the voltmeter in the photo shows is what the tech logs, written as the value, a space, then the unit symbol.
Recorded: 400 V
